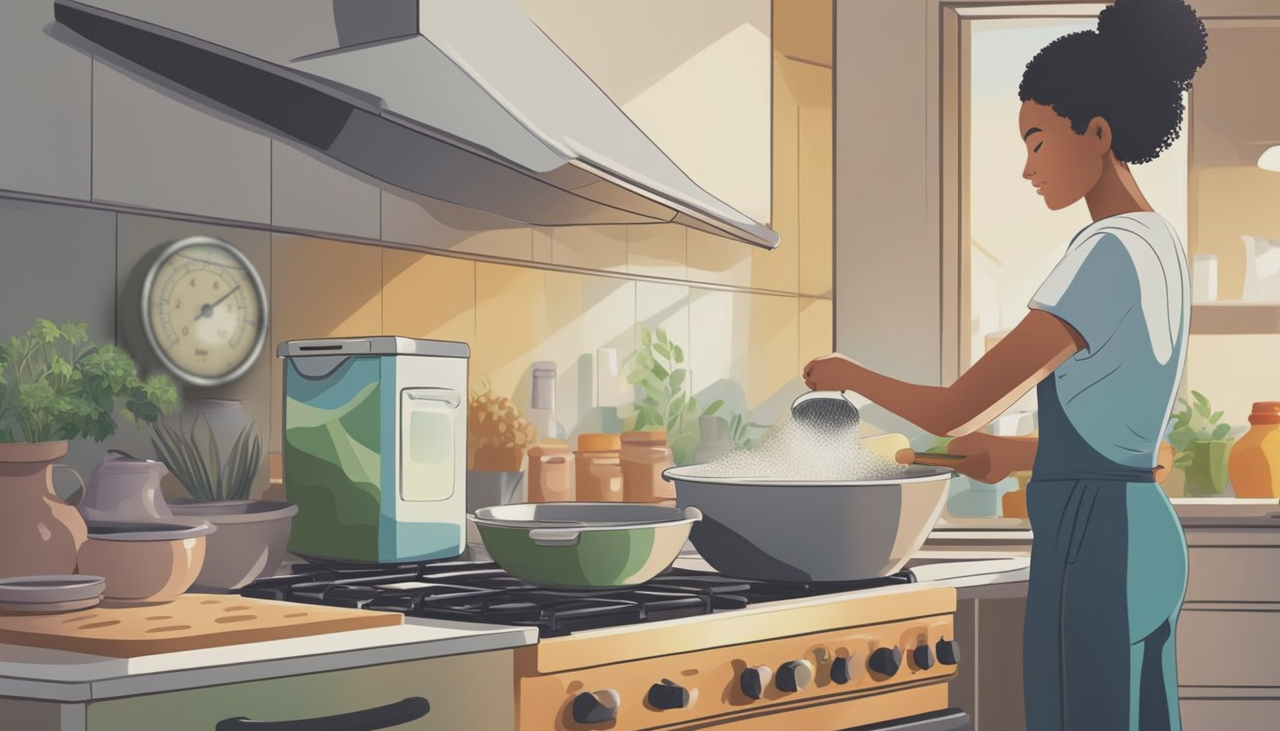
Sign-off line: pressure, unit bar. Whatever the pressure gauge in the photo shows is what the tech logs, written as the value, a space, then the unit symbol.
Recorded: 7 bar
